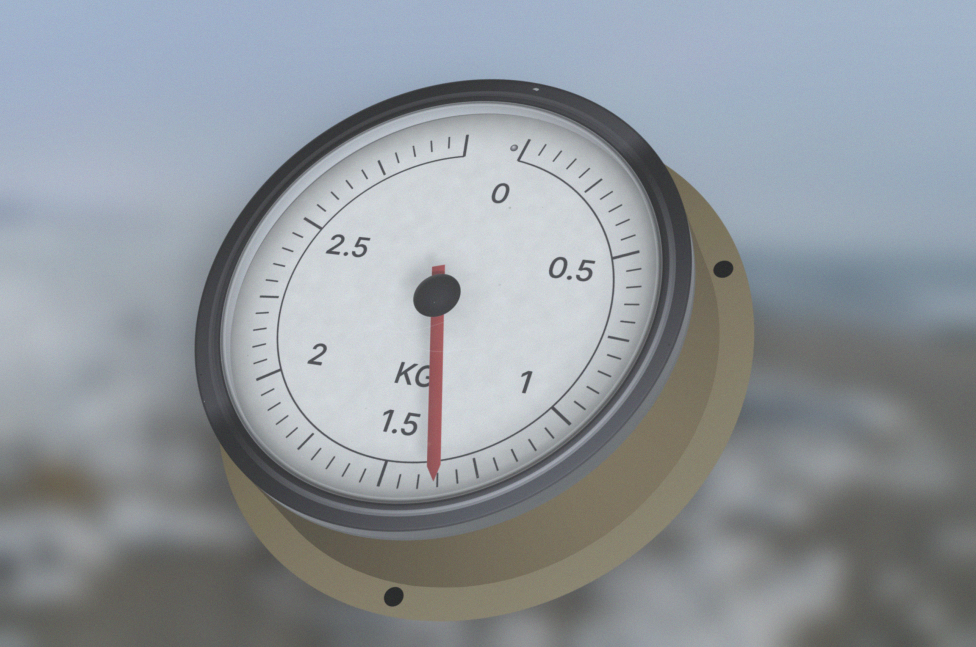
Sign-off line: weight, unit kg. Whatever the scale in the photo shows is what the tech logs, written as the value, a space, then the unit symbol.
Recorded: 1.35 kg
